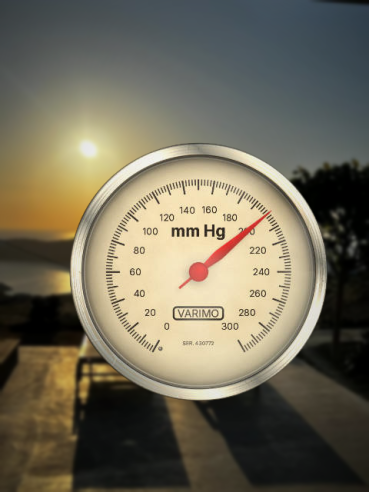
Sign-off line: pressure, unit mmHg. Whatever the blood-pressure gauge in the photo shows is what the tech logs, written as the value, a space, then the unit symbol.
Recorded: 200 mmHg
